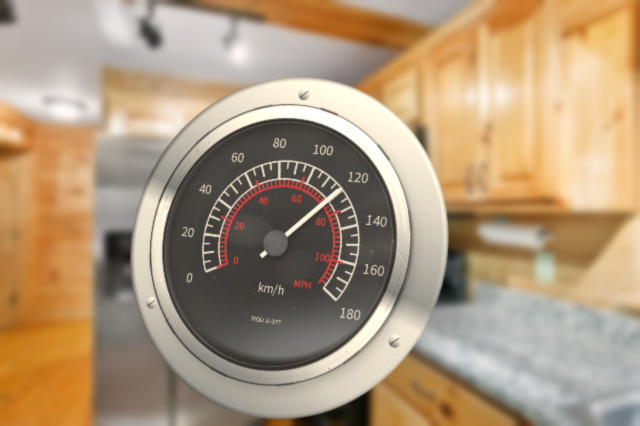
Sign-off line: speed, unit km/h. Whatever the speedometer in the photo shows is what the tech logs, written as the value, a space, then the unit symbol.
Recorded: 120 km/h
